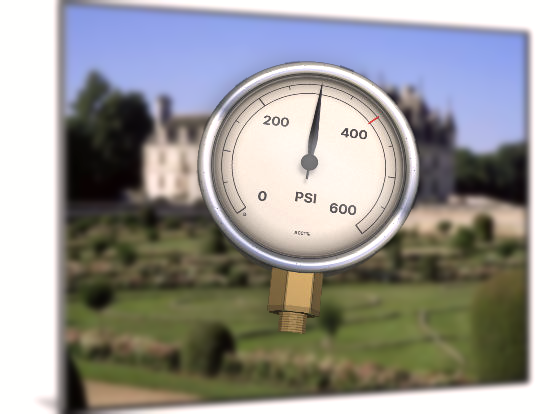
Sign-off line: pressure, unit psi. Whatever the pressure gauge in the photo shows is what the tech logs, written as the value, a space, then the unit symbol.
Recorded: 300 psi
